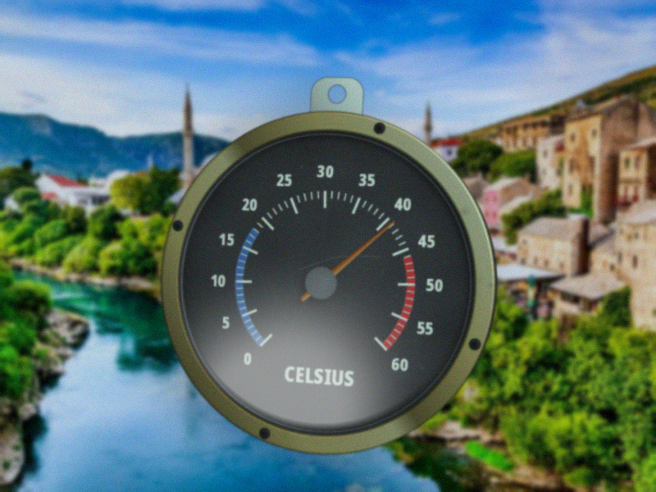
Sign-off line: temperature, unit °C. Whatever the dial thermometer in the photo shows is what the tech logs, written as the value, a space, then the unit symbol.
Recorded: 41 °C
